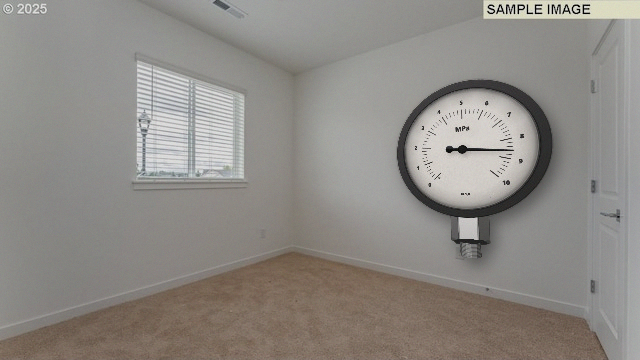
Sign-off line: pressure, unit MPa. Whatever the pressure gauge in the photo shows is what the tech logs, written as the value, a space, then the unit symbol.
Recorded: 8.6 MPa
